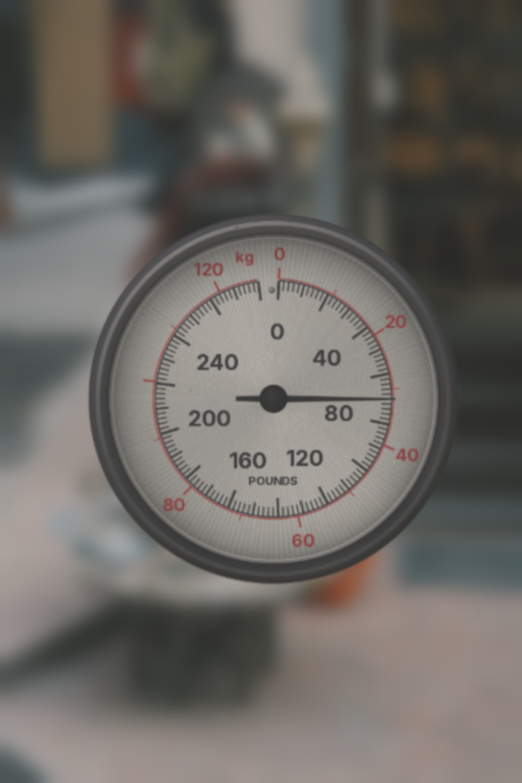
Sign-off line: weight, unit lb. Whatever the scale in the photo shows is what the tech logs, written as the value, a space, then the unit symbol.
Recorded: 70 lb
